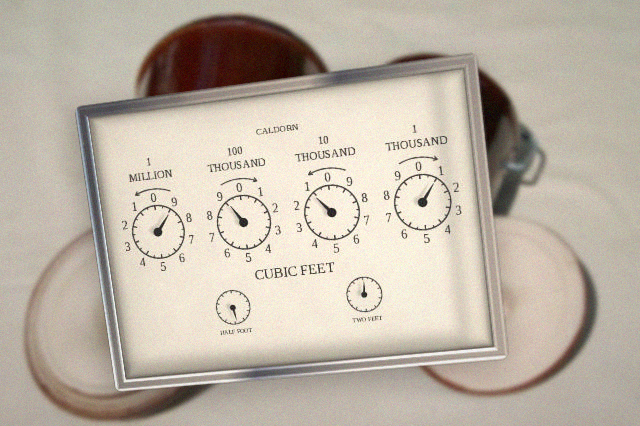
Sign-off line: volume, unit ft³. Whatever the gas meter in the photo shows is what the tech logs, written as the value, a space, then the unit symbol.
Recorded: 891100 ft³
